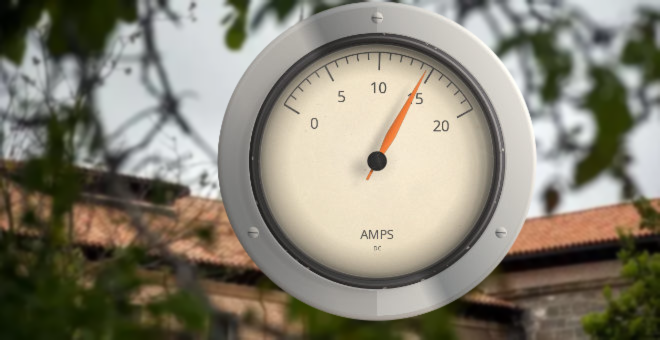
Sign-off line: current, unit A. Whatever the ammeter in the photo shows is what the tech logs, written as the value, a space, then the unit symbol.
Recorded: 14.5 A
